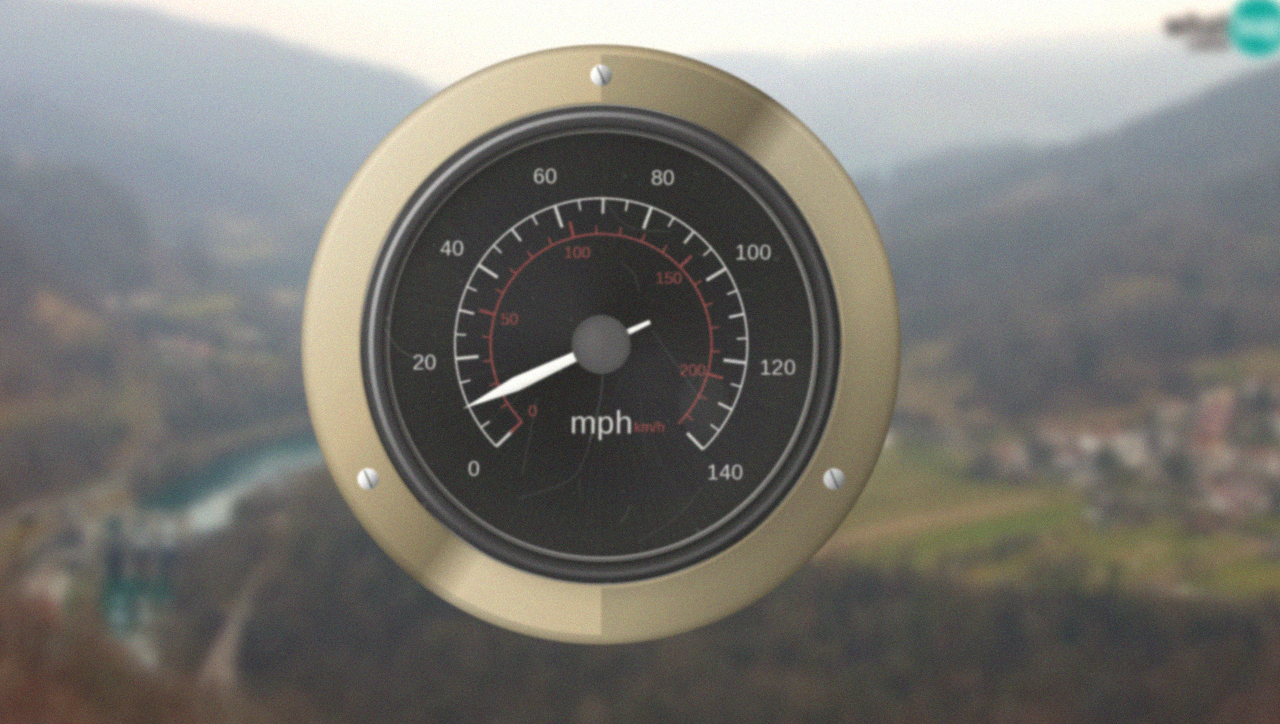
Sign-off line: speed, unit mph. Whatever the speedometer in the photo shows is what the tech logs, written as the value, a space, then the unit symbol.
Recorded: 10 mph
